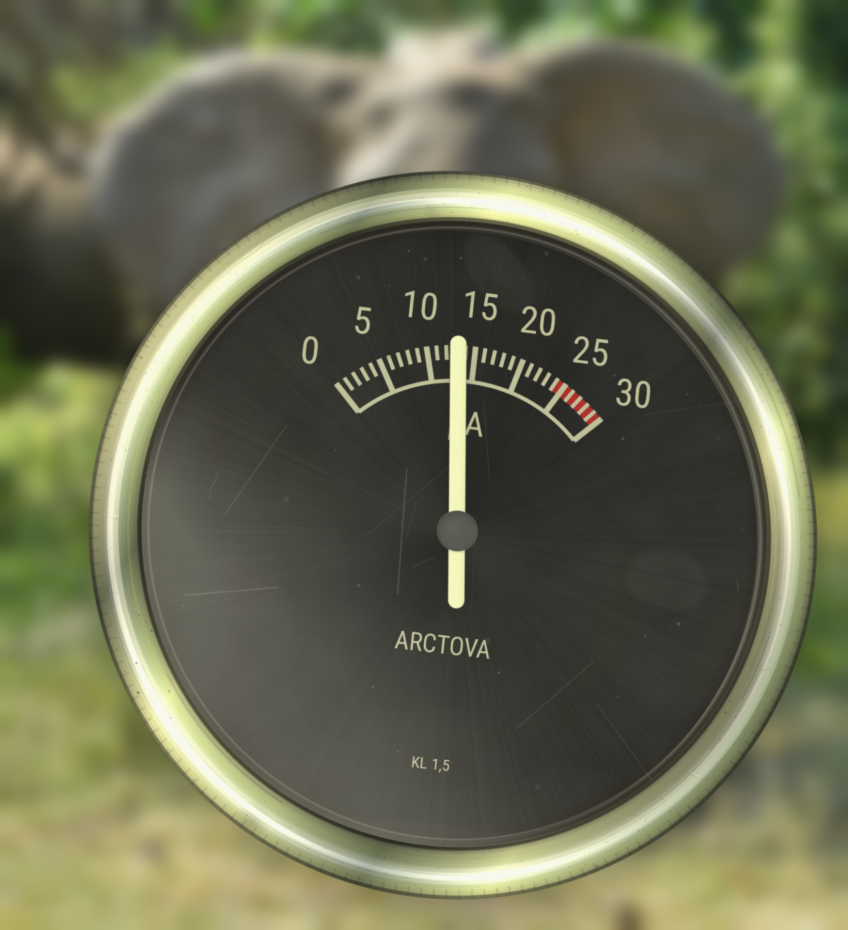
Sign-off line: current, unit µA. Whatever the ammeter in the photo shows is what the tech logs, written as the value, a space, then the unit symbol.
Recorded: 13 µA
